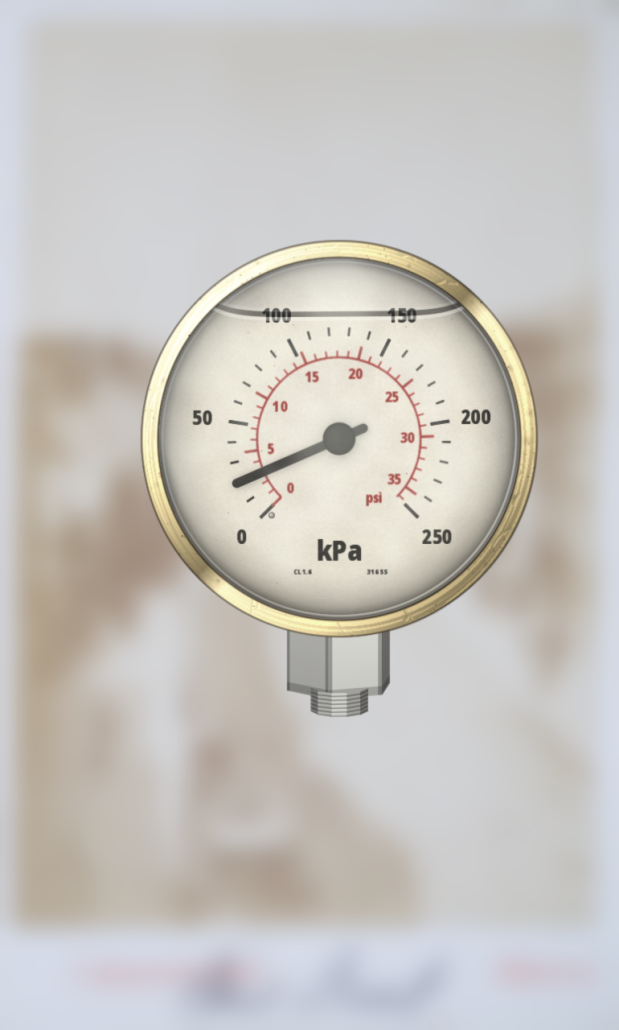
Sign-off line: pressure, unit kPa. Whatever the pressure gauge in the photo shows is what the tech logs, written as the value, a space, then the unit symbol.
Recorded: 20 kPa
